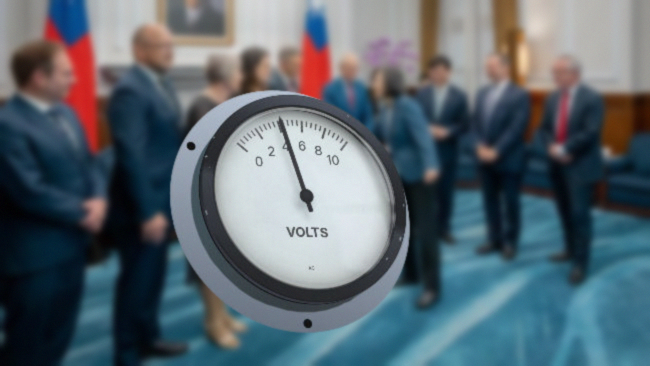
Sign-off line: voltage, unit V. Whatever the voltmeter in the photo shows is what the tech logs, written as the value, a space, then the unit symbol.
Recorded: 4 V
